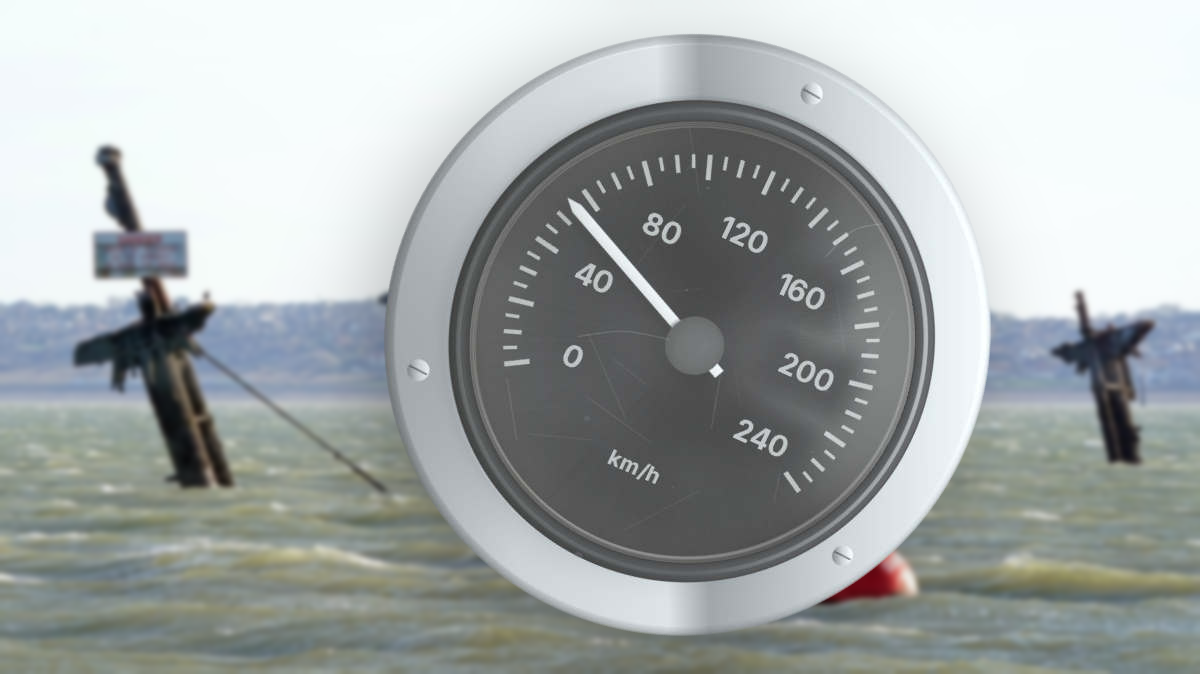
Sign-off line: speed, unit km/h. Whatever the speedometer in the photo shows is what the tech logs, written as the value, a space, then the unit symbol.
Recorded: 55 km/h
